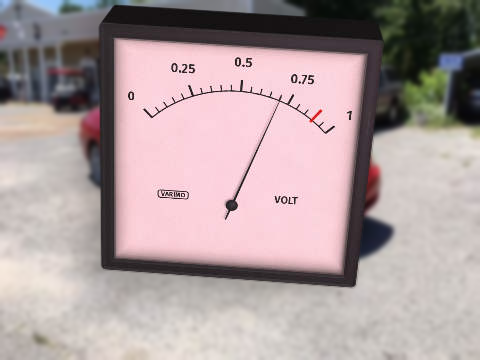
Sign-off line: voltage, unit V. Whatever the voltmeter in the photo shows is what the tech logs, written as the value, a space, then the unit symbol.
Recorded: 0.7 V
